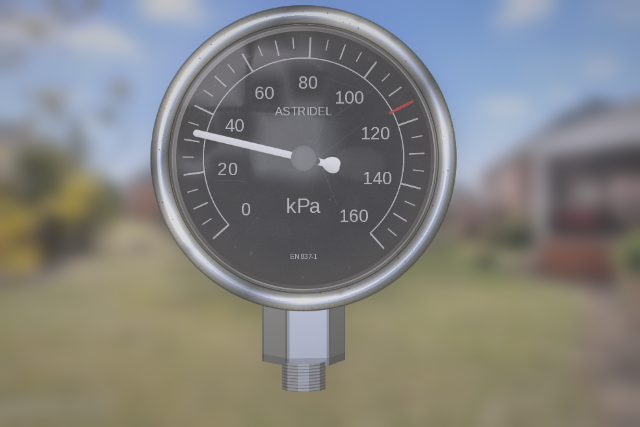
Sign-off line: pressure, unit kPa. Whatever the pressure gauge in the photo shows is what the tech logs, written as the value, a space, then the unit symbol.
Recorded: 32.5 kPa
